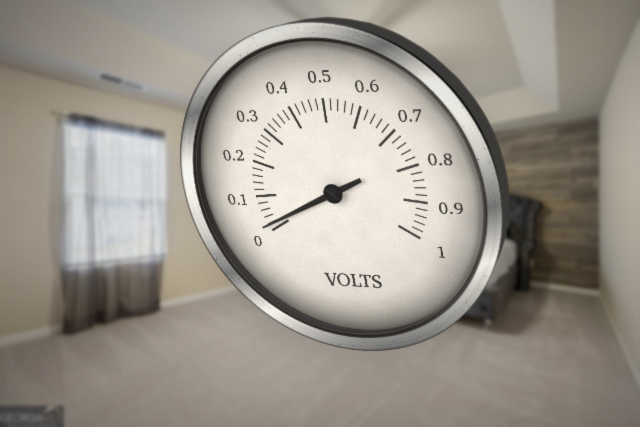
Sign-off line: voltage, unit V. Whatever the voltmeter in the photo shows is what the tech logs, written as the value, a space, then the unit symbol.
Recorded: 0.02 V
